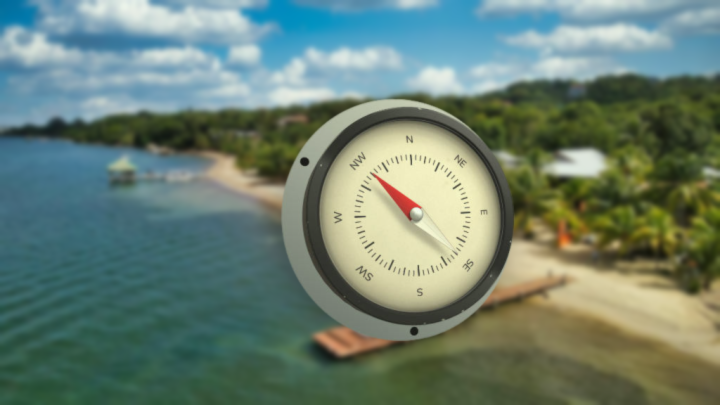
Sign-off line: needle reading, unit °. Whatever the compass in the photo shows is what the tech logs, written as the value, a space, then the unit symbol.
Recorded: 315 °
